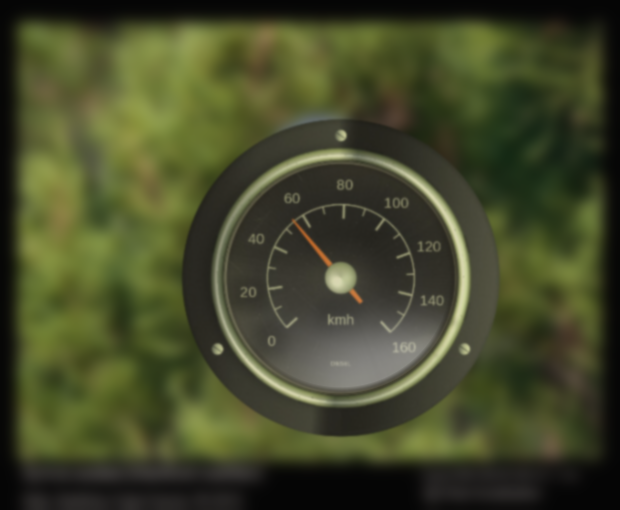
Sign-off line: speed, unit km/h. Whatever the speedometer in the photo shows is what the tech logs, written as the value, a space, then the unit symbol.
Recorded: 55 km/h
